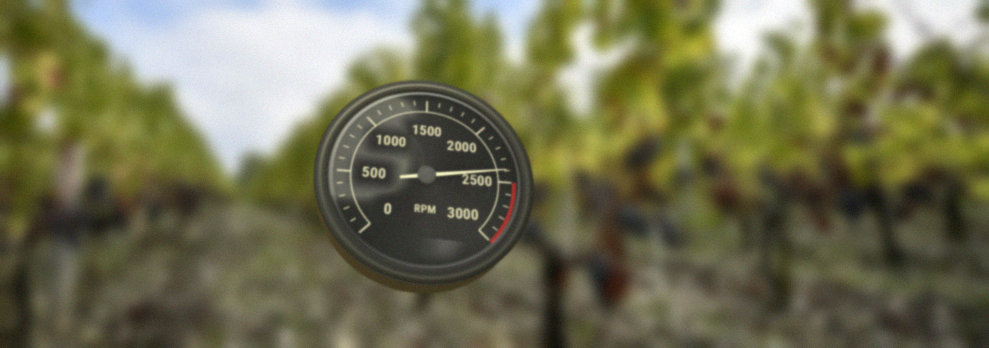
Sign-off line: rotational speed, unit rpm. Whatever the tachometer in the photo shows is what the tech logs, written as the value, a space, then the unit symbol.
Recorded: 2400 rpm
